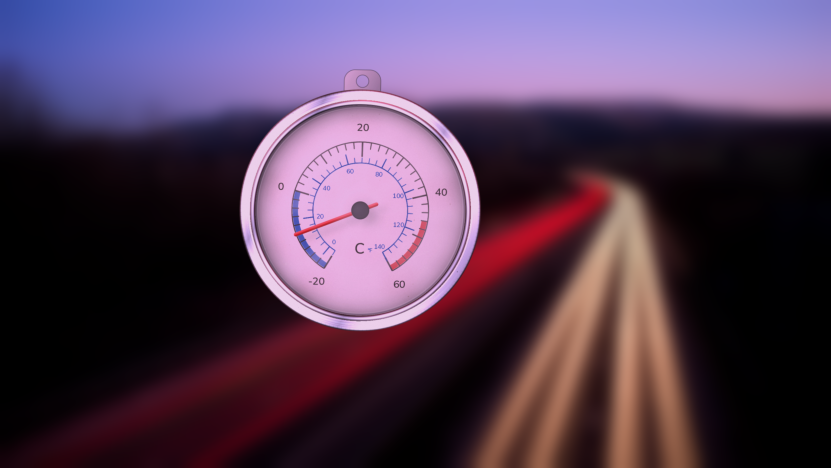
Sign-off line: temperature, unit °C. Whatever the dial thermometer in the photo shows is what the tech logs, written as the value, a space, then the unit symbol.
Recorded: -10 °C
